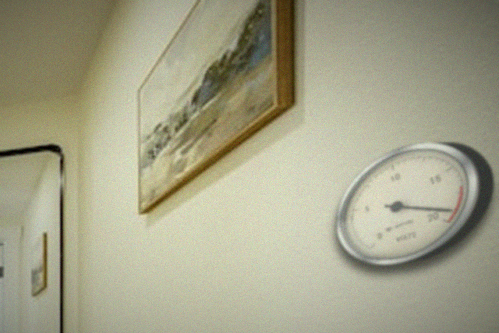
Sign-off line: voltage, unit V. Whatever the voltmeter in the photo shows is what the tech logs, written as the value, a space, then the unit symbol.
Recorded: 19 V
